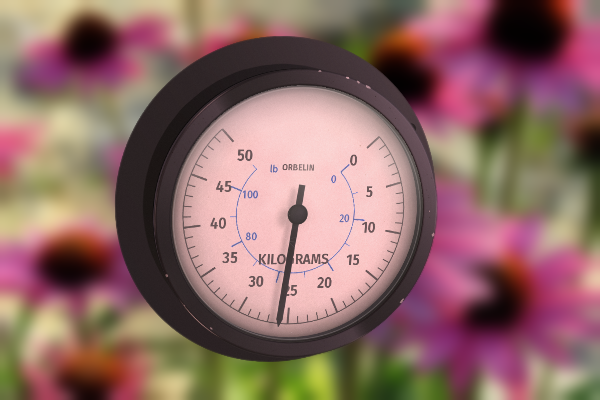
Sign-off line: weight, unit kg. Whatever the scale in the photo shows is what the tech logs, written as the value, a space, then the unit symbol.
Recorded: 26 kg
